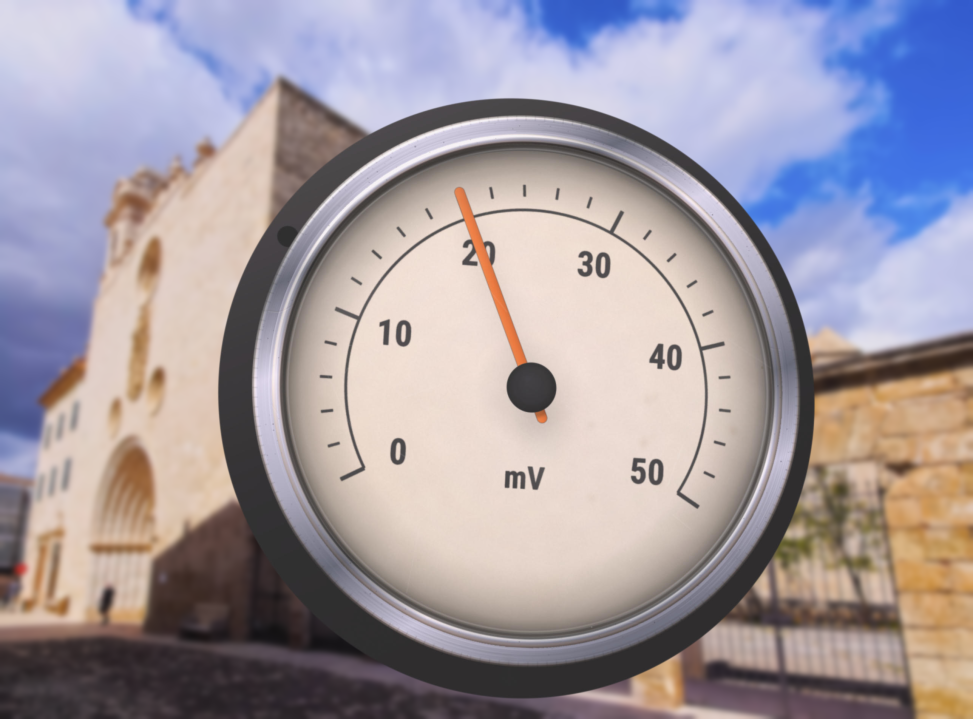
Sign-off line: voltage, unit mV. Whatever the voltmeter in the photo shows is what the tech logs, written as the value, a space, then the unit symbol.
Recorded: 20 mV
